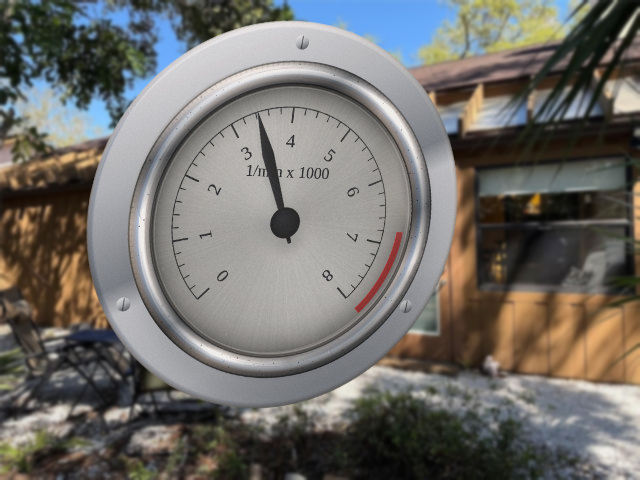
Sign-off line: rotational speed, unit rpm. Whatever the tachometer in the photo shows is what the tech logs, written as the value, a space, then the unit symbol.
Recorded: 3400 rpm
